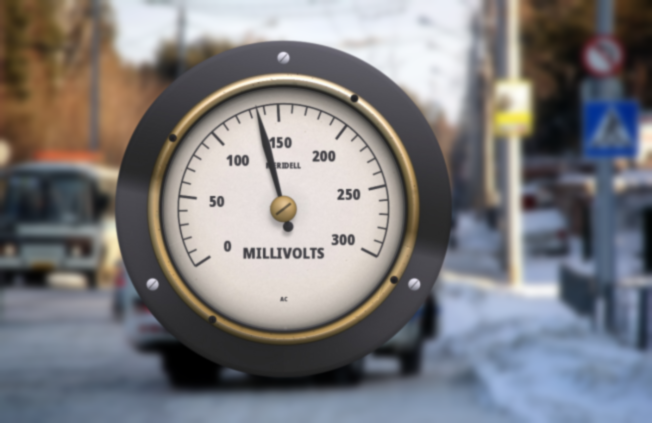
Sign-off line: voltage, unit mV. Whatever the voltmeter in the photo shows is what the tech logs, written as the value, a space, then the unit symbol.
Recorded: 135 mV
